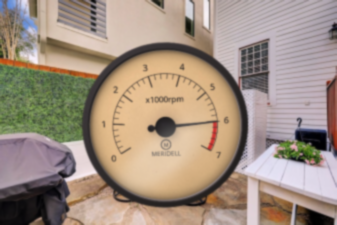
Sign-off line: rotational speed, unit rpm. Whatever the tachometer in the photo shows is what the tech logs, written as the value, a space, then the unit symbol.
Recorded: 6000 rpm
